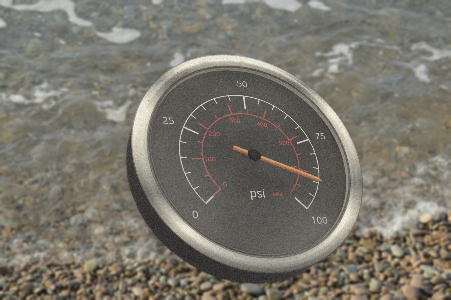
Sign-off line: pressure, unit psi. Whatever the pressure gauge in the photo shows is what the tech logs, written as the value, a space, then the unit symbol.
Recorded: 90 psi
